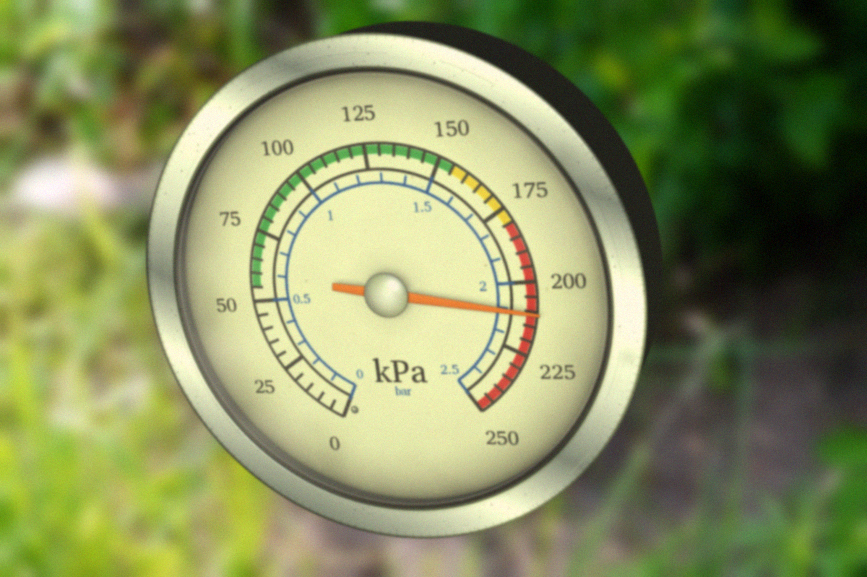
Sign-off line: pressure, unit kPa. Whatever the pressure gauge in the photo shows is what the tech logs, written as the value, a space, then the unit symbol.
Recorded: 210 kPa
